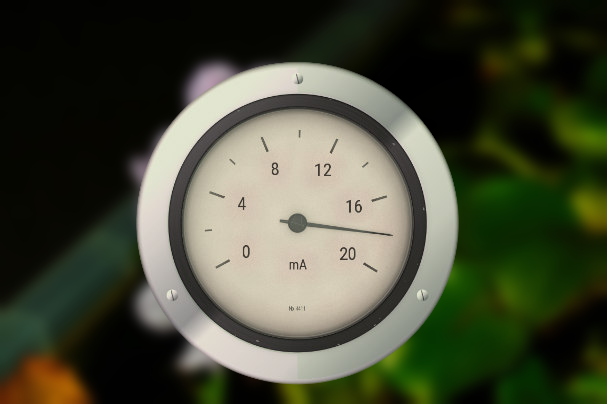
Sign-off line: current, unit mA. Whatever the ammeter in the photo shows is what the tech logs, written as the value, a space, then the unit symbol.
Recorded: 18 mA
